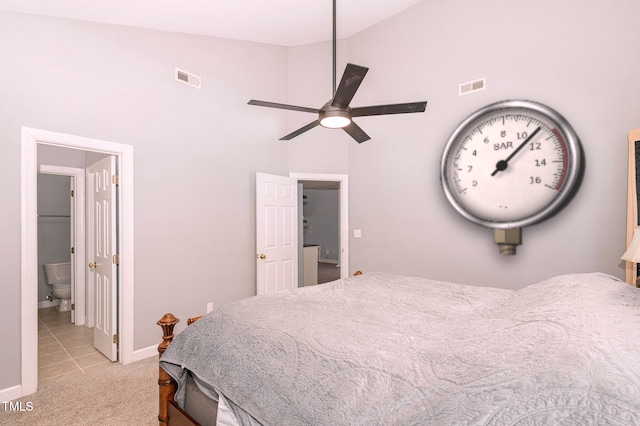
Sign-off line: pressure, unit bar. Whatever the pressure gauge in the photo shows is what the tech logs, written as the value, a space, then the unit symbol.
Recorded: 11 bar
